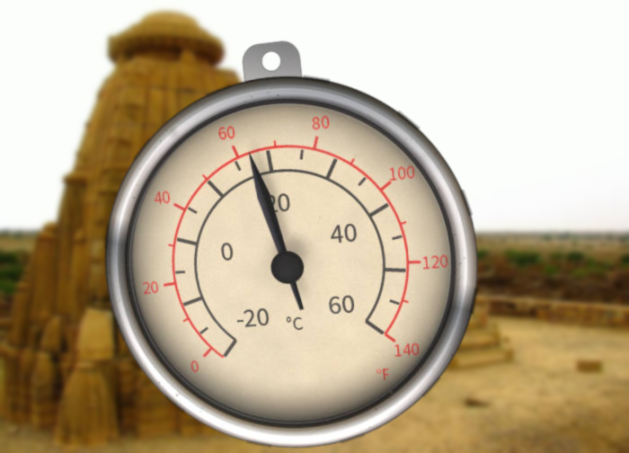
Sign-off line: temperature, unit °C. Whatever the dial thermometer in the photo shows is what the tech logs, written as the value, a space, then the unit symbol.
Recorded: 17.5 °C
